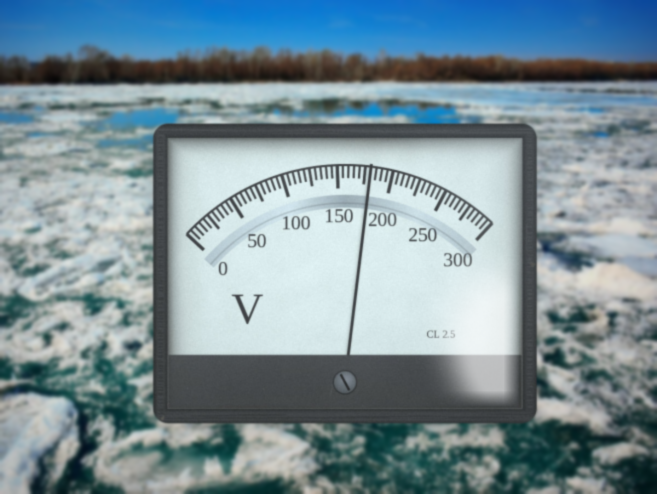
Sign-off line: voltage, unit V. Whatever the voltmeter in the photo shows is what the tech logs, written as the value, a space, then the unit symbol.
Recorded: 180 V
